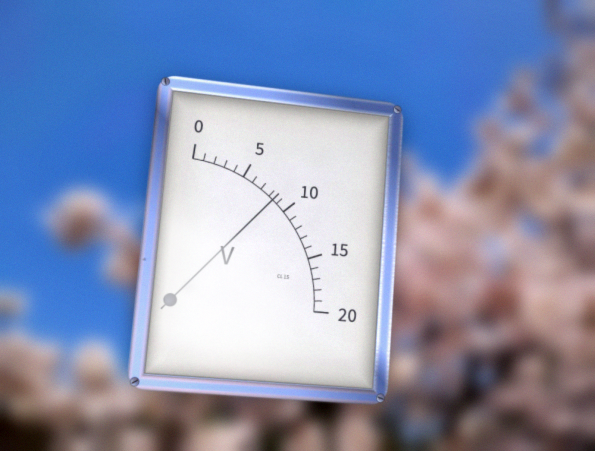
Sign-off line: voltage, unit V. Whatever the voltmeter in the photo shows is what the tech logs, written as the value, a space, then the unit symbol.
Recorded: 8.5 V
